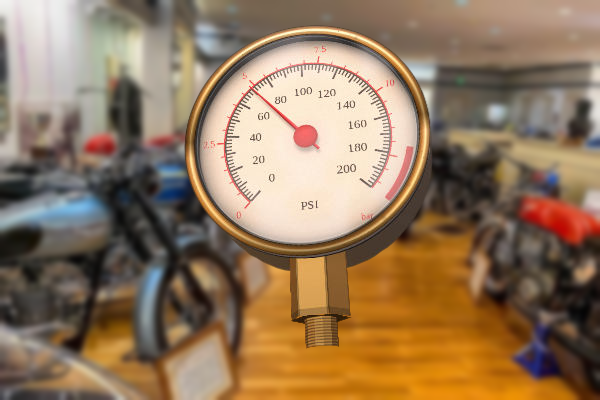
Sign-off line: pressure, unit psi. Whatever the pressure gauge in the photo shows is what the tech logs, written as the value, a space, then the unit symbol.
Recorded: 70 psi
